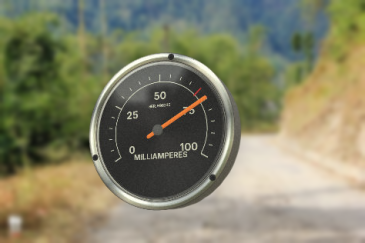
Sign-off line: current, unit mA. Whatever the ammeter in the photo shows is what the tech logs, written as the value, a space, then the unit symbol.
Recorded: 75 mA
